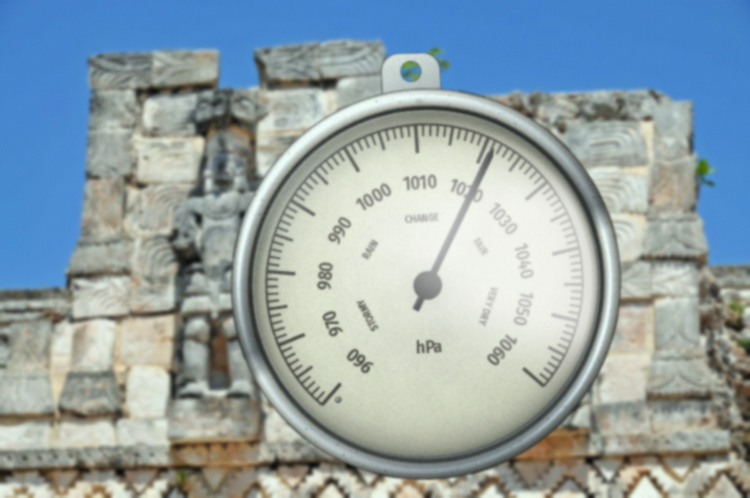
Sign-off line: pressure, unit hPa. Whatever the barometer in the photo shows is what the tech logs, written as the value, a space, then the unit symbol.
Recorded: 1021 hPa
